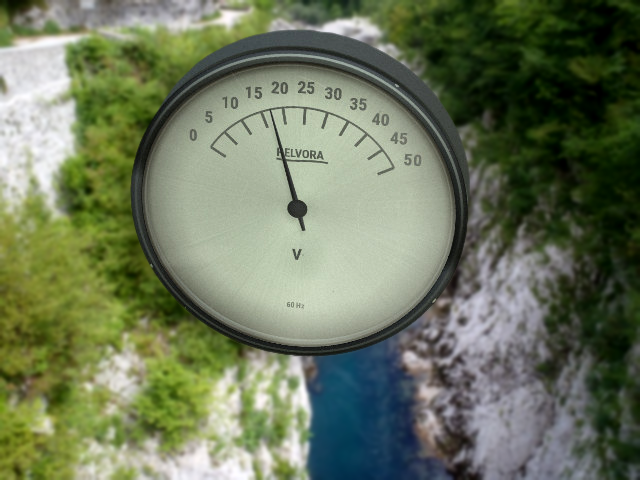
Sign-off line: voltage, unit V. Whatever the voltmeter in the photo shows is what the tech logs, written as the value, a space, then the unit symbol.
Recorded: 17.5 V
